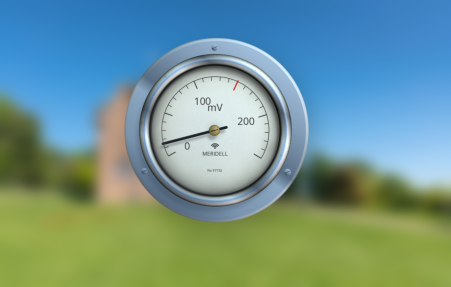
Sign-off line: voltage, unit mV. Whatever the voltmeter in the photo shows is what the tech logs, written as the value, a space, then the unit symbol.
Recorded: 15 mV
